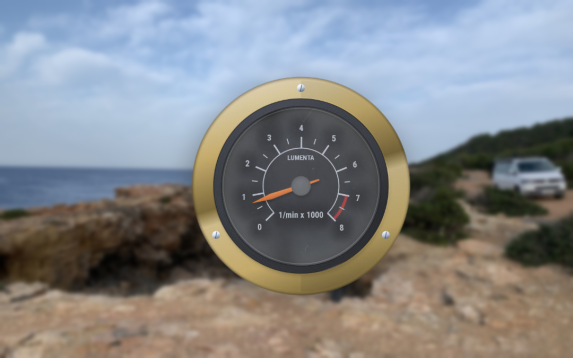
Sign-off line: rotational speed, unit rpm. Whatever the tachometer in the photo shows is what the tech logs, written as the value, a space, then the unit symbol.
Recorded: 750 rpm
